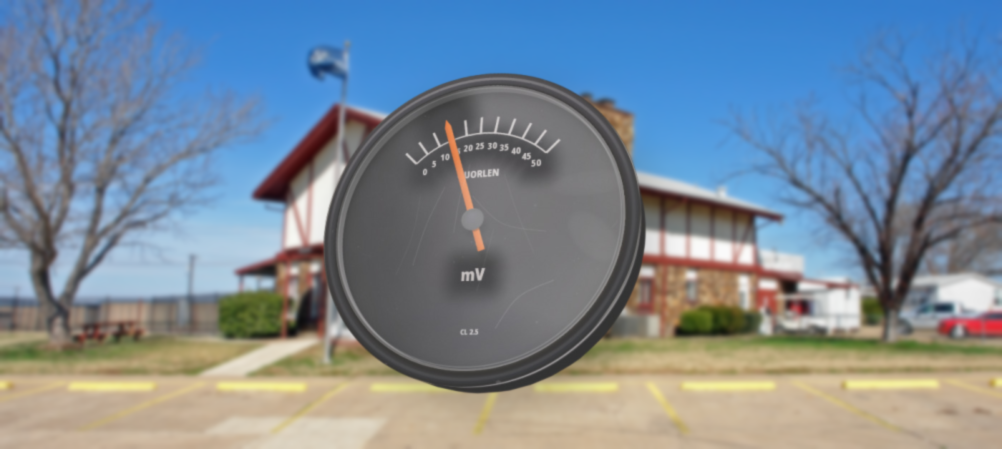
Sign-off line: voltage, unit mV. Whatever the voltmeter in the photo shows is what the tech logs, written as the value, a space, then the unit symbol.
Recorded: 15 mV
